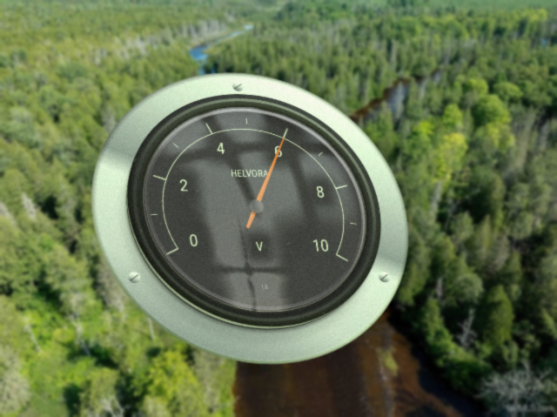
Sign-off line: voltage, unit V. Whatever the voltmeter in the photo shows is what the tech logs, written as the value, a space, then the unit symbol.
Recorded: 6 V
